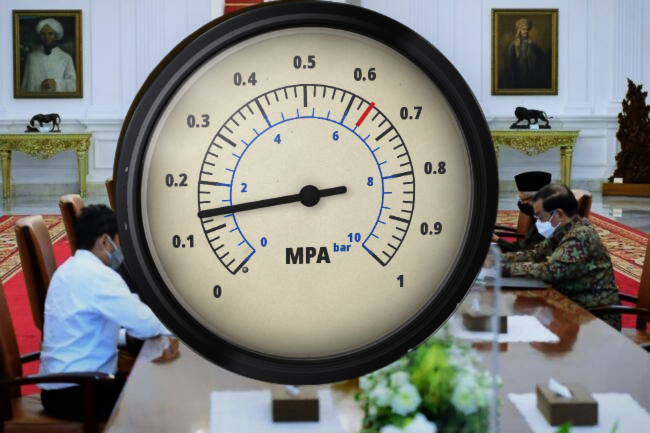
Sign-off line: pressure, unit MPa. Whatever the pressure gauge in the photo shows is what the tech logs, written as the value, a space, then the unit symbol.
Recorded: 0.14 MPa
